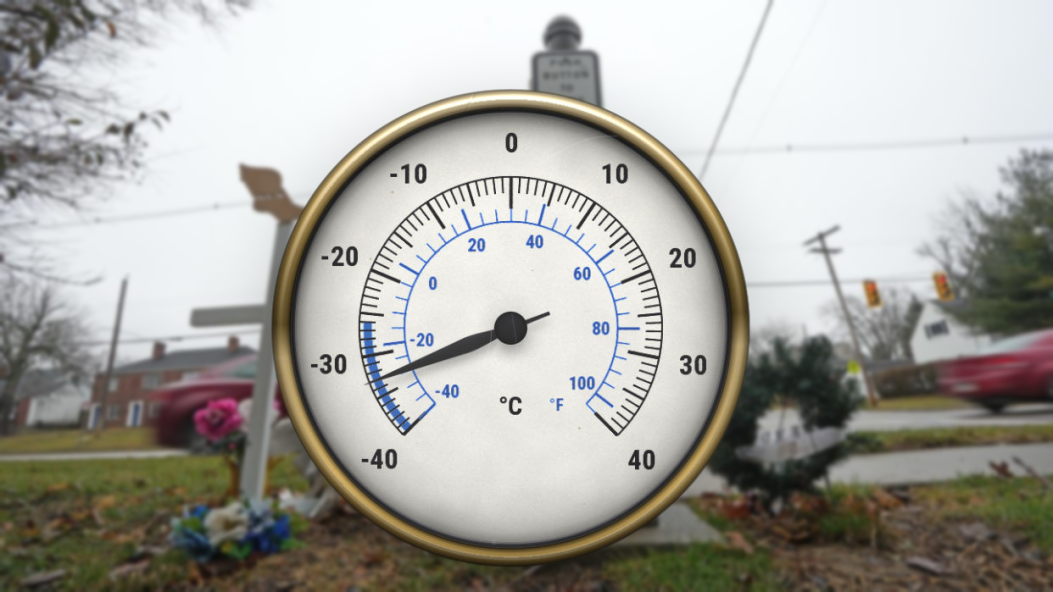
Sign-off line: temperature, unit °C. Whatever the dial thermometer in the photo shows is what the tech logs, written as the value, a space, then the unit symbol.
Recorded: -33 °C
